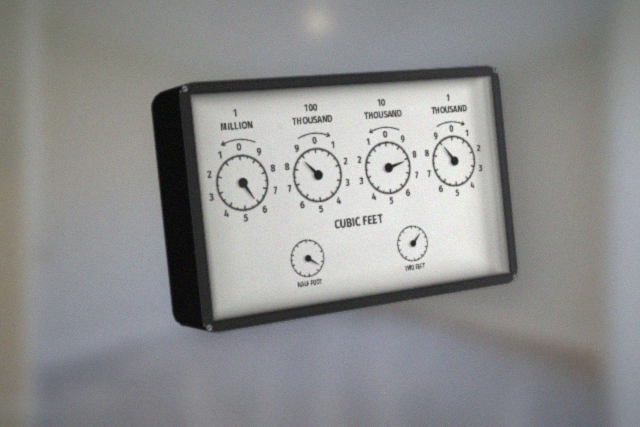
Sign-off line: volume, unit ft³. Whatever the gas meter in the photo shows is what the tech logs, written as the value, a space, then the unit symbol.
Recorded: 587900 ft³
